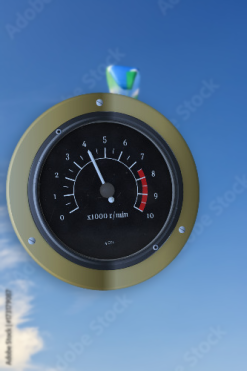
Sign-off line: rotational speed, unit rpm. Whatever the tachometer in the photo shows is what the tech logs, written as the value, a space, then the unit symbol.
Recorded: 4000 rpm
